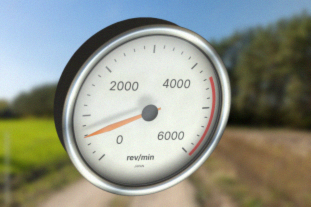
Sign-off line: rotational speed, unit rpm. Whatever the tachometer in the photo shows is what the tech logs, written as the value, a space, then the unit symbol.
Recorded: 600 rpm
